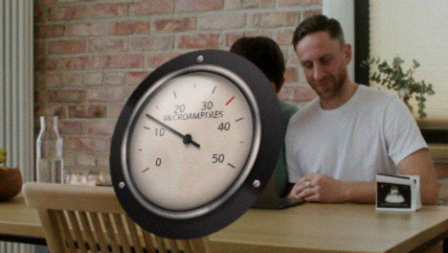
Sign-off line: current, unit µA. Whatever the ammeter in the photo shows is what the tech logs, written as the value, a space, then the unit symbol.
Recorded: 12.5 µA
